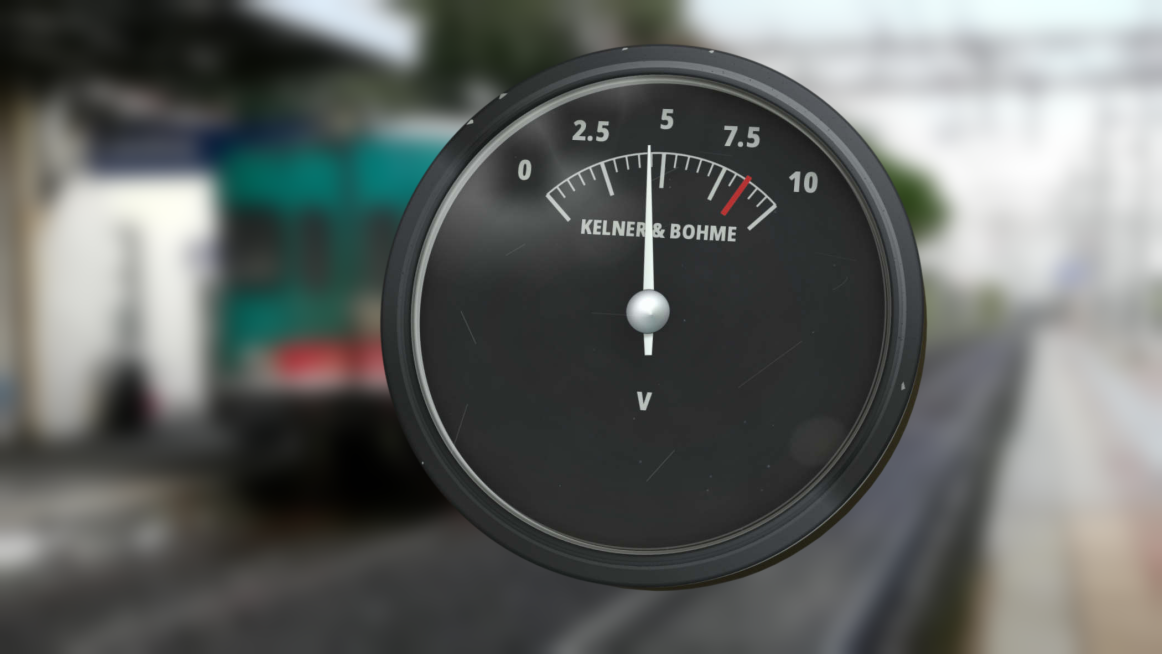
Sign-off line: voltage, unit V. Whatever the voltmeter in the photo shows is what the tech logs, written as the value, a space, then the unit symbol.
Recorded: 4.5 V
